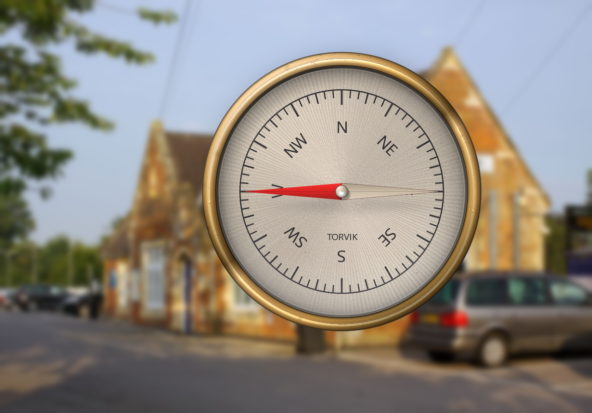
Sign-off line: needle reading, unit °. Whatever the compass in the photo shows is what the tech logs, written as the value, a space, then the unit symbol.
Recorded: 270 °
